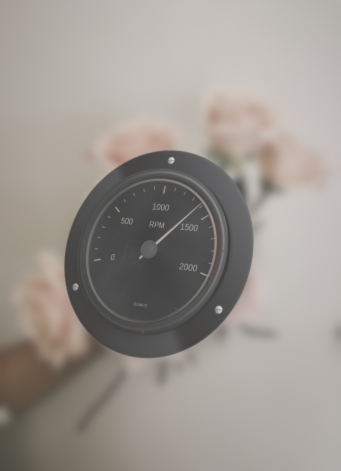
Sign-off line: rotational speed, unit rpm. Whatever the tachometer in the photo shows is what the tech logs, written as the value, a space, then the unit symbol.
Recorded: 1400 rpm
